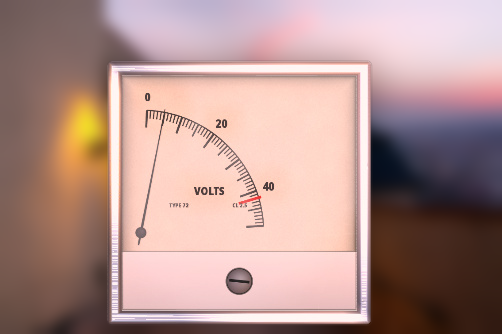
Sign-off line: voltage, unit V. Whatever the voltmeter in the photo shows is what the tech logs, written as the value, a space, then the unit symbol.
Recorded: 5 V
